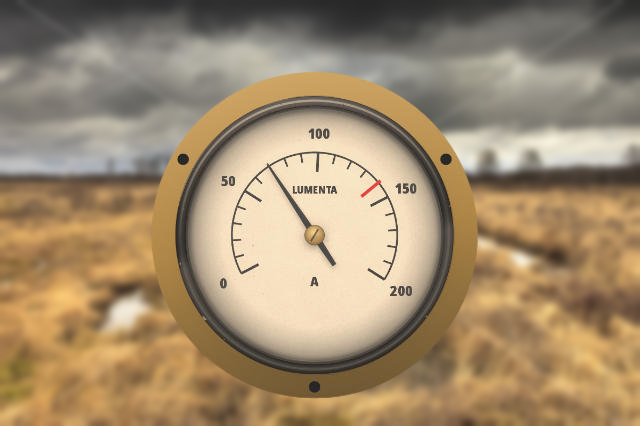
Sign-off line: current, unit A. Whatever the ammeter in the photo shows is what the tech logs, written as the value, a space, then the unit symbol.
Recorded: 70 A
